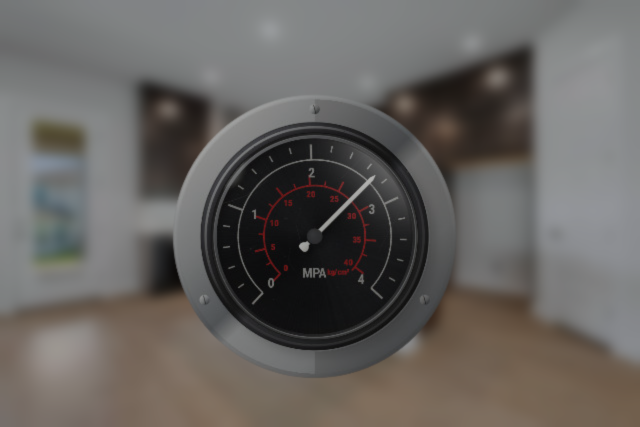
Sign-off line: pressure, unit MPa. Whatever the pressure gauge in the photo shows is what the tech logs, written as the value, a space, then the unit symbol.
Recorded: 2.7 MPa
